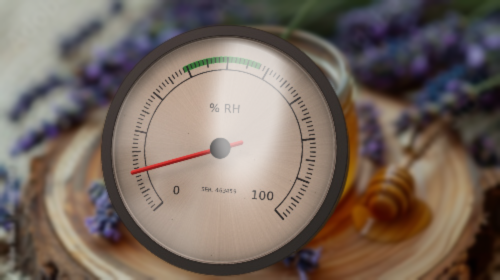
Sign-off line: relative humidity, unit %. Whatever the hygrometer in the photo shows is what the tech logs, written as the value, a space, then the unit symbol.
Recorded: 10 %
